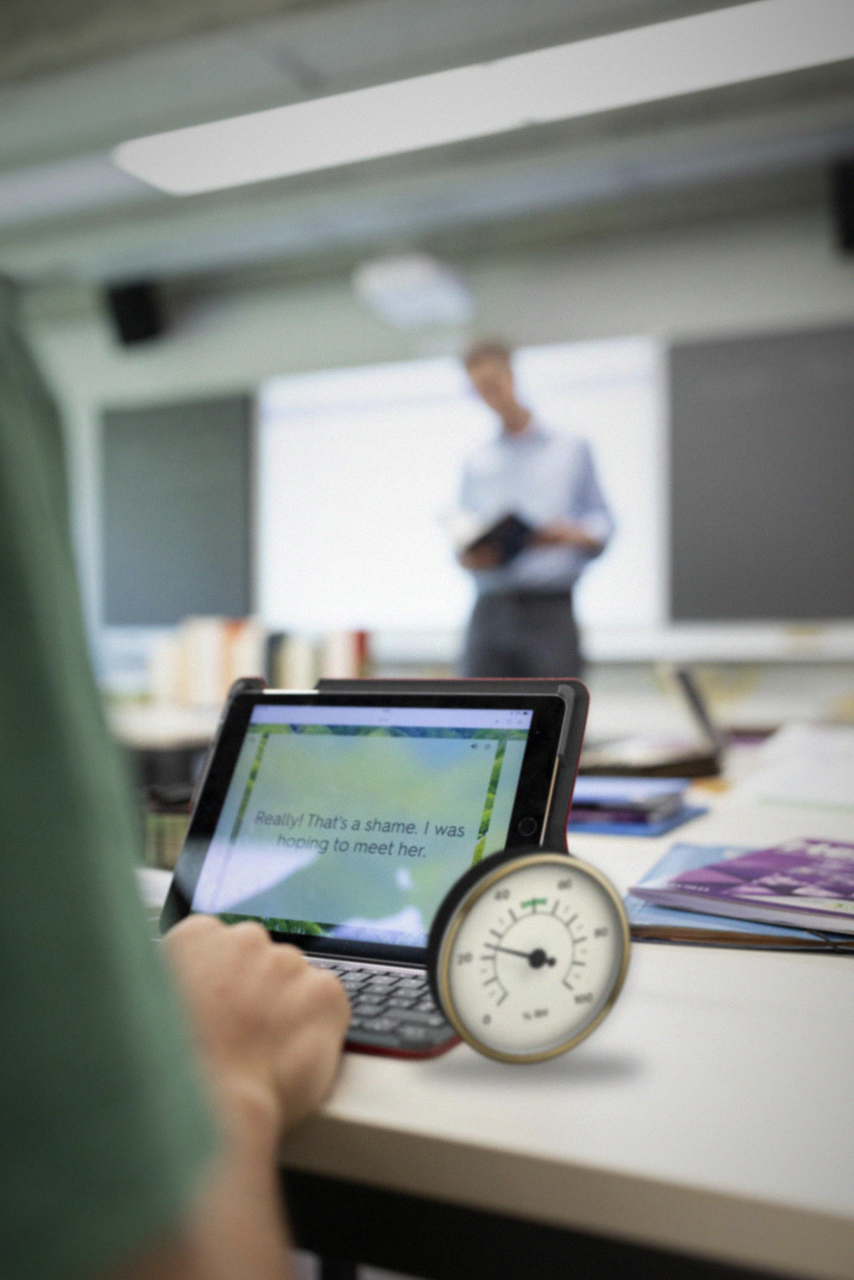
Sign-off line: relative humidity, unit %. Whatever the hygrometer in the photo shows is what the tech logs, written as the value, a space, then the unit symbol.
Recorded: 25 %
